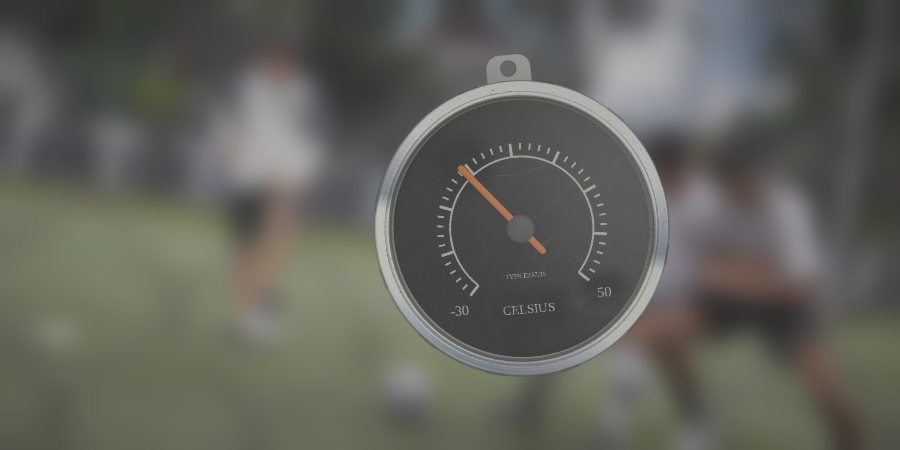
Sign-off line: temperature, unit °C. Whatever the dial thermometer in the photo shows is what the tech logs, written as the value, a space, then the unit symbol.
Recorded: -1 °C
